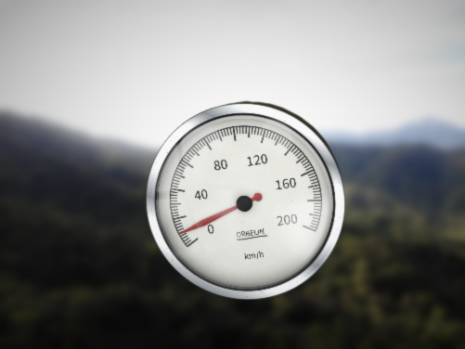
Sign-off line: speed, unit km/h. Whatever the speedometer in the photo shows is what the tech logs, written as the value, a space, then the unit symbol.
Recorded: 10 km/h
